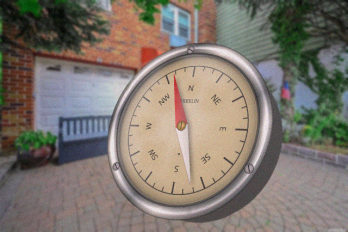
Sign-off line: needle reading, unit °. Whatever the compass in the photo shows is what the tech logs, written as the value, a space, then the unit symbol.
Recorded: 340 °
